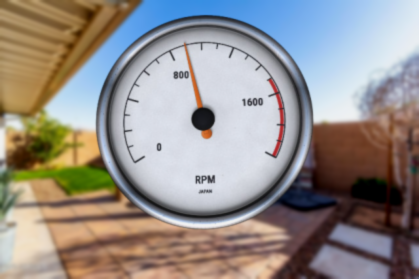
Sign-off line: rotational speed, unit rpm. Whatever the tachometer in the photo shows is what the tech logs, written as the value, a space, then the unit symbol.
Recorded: 900 rpm
